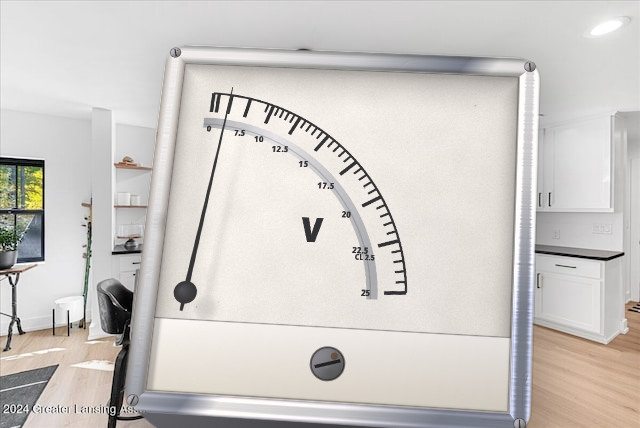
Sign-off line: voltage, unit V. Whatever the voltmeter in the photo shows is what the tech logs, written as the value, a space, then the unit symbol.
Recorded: 5 V
